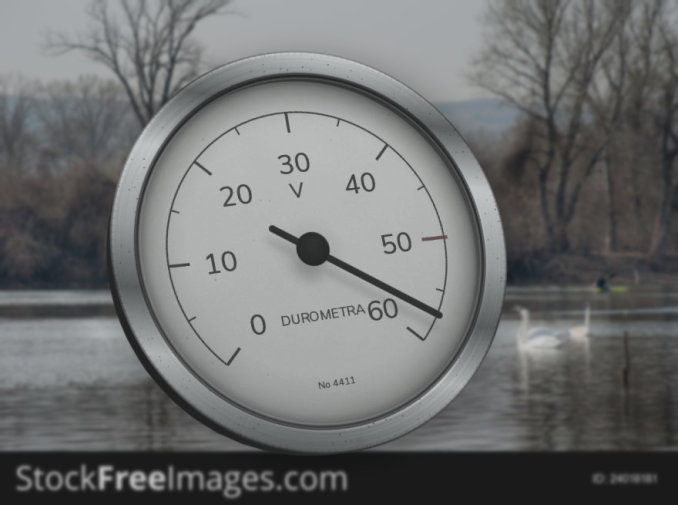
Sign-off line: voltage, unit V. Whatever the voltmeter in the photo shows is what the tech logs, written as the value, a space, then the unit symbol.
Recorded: 57.5 V
